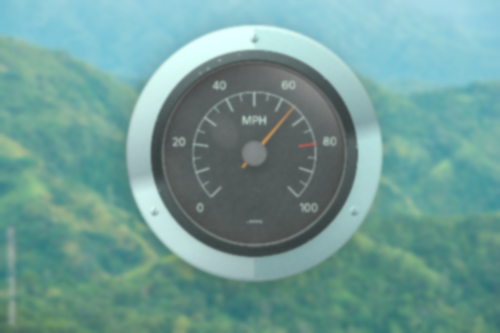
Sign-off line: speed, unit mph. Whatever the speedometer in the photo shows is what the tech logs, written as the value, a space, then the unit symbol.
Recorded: 65 mph
